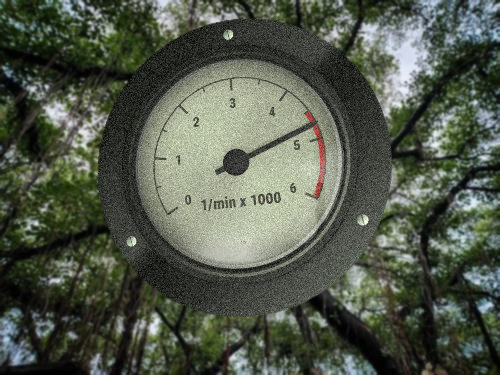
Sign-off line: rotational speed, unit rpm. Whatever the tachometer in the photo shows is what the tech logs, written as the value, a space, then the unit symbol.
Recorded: 4750 rpm
